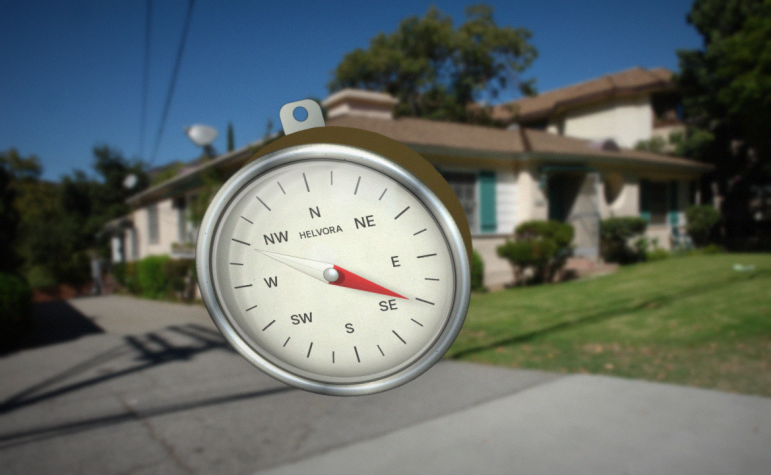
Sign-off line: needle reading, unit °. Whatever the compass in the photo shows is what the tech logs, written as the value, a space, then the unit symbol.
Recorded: 120 °
